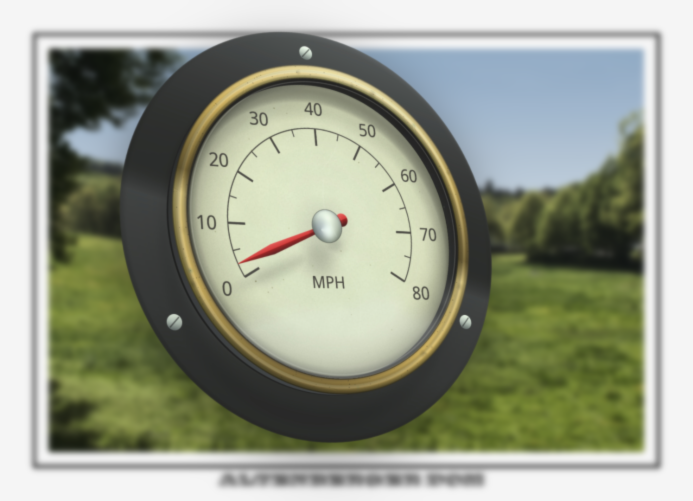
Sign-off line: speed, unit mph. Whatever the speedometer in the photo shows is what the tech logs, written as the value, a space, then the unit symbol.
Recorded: 2.5 mph
